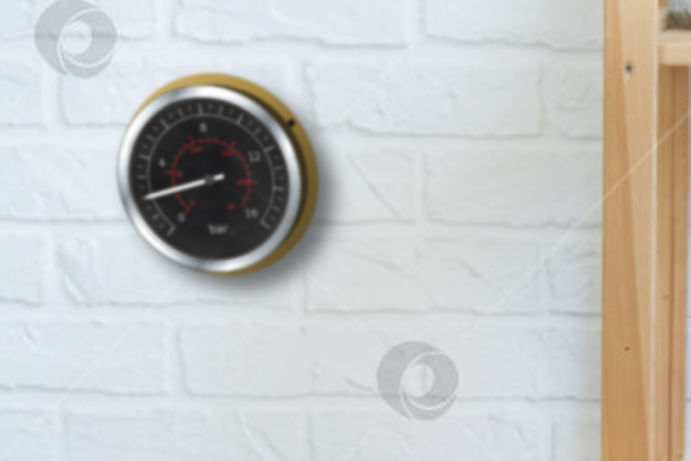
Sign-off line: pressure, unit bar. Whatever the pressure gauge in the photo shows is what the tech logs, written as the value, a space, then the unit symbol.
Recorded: 2 bar
